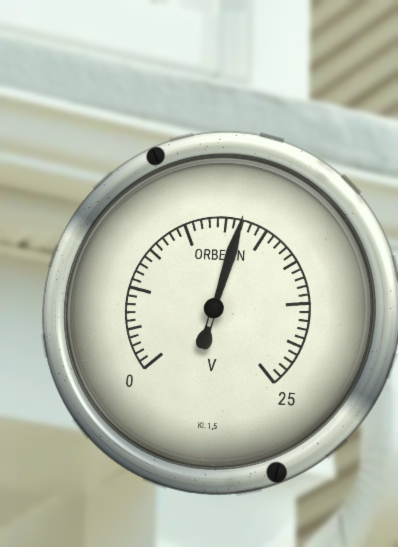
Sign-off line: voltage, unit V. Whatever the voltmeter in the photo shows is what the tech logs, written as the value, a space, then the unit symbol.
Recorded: 13.5 V
